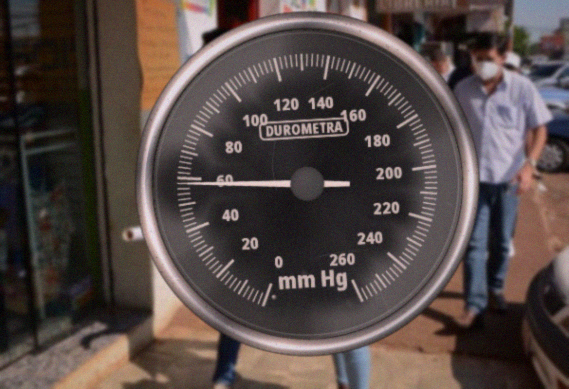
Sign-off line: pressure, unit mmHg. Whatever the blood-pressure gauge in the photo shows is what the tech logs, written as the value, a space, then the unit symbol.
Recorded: 58 mmHg
